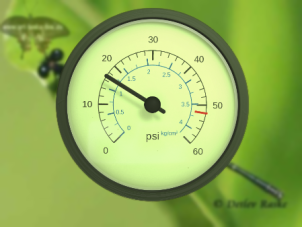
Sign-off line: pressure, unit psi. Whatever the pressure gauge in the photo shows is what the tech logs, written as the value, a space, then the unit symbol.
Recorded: 17 psi
